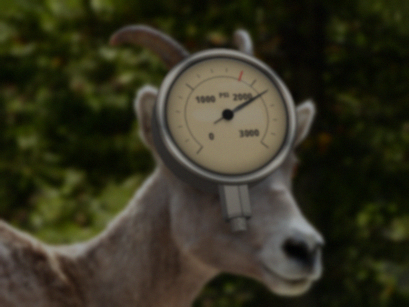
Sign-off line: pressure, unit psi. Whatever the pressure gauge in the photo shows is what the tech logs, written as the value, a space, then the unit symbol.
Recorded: 2200 psi
